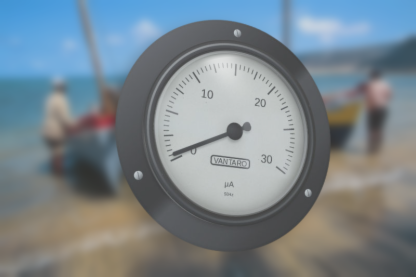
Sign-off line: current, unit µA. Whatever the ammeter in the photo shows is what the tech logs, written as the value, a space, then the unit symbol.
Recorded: 0.5 µA
